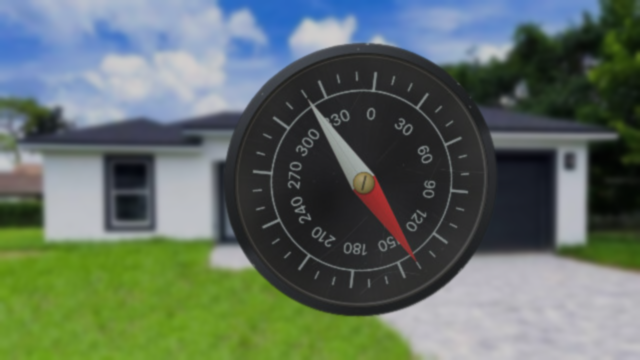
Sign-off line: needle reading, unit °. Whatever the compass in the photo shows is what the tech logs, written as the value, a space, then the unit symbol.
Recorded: 140 °
